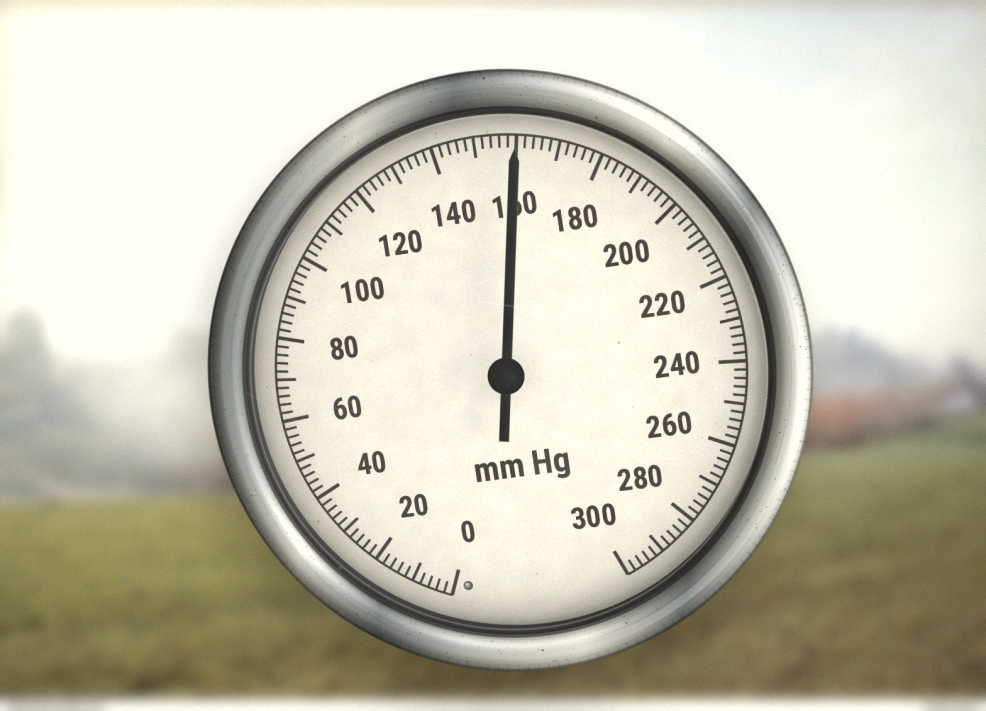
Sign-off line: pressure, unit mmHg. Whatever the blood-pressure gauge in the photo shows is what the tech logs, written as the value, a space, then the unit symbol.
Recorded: 160 mmHg
